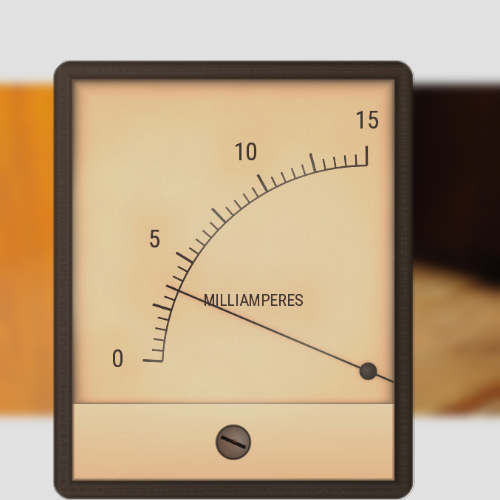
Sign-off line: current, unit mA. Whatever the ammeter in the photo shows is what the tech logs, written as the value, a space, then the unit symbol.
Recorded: 3.5 mA
